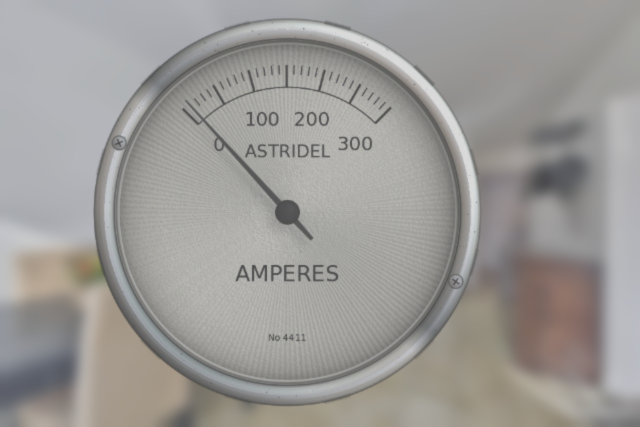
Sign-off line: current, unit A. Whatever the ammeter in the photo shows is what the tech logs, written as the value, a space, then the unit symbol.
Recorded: 10 A
